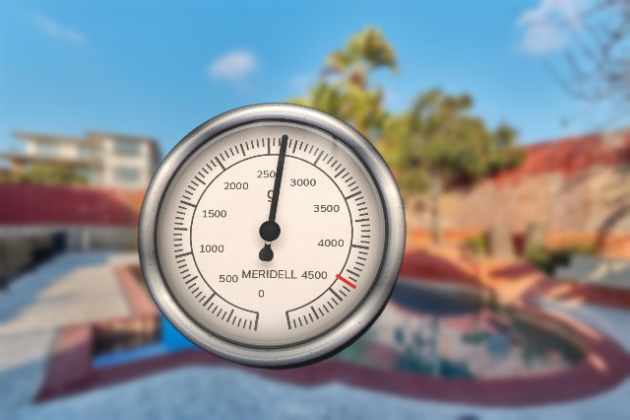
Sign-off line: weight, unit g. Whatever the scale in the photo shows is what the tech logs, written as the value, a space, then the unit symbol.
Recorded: 2650 g
